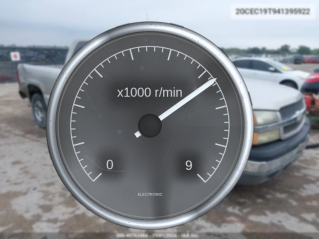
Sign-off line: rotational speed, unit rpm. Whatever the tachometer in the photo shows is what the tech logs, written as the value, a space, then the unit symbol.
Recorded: 6300 rpm
